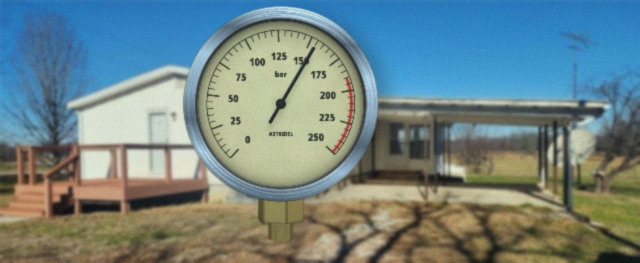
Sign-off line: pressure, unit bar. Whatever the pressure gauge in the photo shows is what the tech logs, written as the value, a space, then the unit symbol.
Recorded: 155 bar
